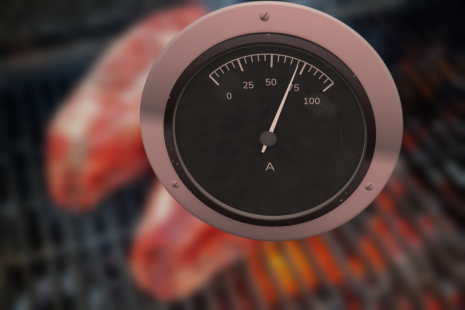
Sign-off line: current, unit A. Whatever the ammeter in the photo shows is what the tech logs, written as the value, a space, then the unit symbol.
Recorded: 70 A
